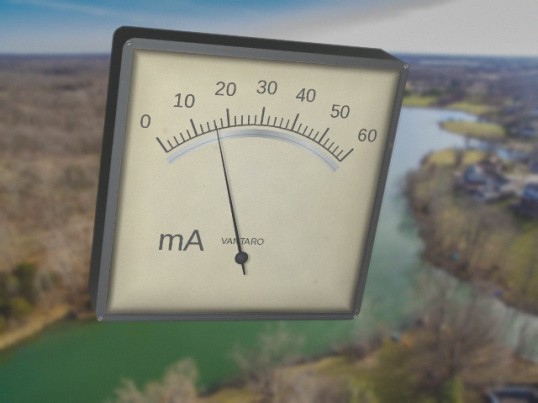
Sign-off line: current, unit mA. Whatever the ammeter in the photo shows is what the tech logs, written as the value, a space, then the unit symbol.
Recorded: 16 mA
